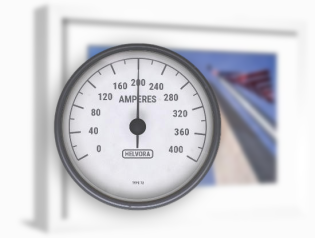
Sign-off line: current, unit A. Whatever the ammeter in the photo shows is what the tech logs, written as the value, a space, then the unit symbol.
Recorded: 200 A
